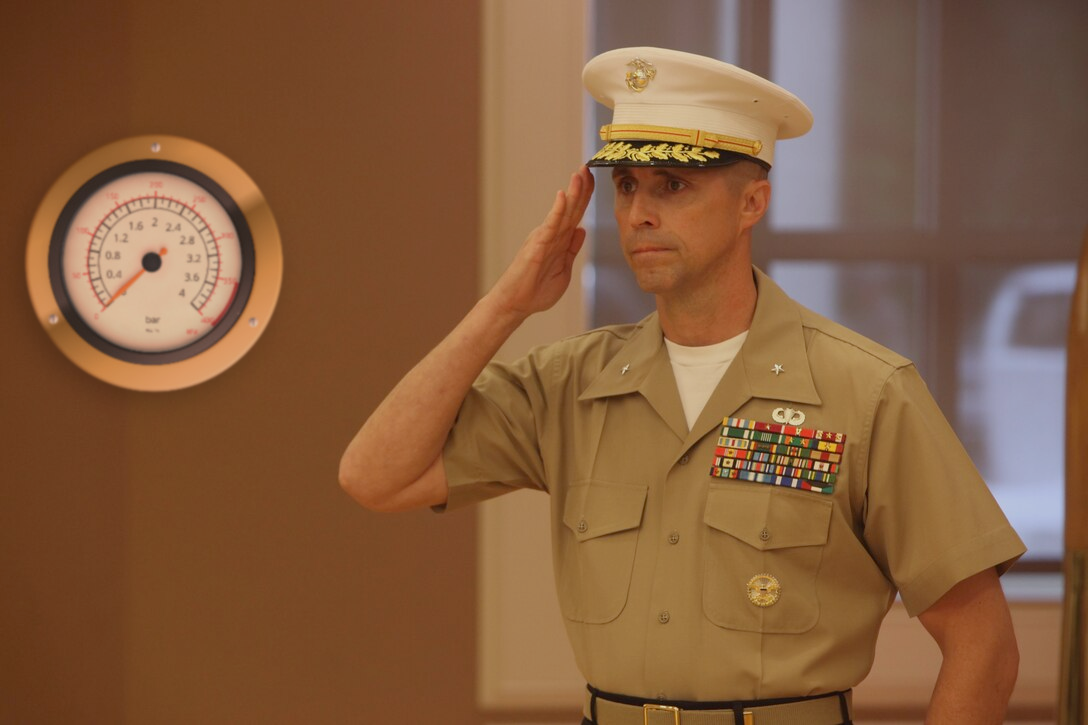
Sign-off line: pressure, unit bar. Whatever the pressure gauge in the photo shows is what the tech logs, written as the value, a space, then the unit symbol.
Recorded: 0 bar
